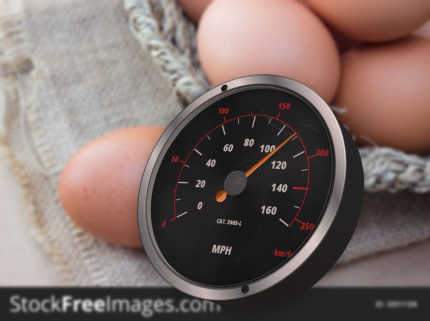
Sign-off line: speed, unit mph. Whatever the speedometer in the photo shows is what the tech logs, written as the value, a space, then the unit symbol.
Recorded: 110 mph
